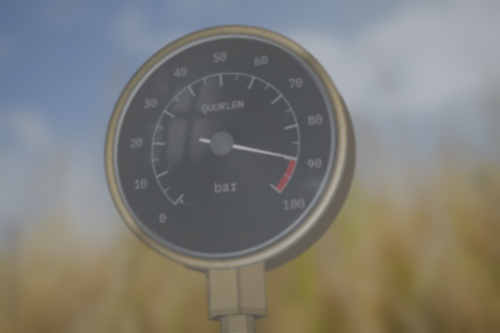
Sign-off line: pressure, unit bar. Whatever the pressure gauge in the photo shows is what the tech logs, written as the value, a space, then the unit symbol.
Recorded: 90 bar
